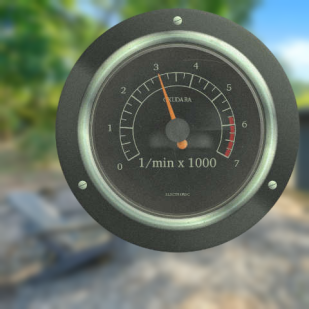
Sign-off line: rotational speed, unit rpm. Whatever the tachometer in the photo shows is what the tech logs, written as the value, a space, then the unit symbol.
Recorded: 3000 rpm
